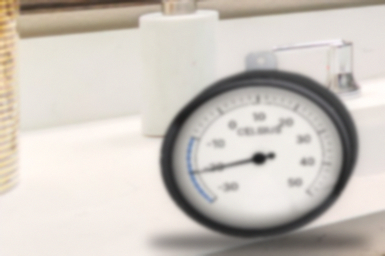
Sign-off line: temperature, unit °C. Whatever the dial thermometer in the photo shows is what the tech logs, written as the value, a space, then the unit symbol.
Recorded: -20 °C
